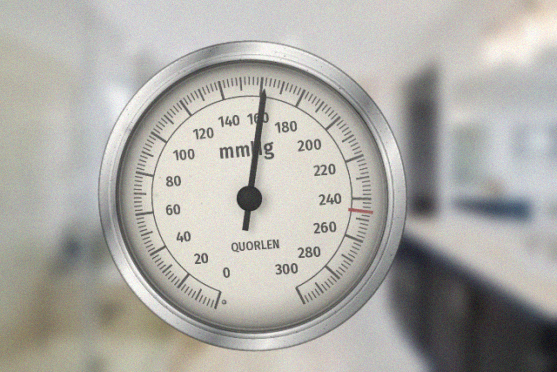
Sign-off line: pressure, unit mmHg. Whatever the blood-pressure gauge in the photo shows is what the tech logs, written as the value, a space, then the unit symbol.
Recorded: 162 mmHg
